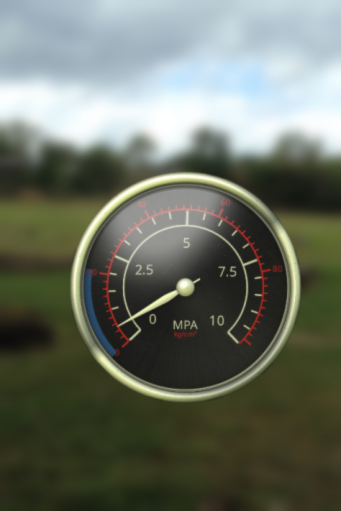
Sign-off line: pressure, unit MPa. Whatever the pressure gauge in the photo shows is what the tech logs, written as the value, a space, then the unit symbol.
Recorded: 0.5 MPa
